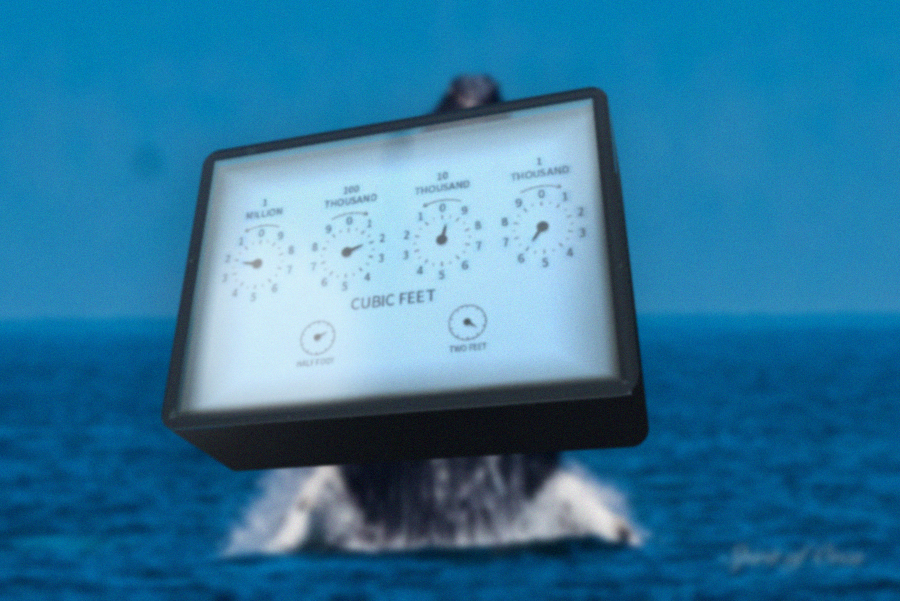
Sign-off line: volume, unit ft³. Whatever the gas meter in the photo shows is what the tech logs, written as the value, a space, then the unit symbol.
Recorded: 219600 ft³
